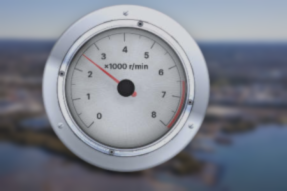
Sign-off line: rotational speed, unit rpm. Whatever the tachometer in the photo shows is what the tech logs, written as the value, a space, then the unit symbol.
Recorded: 2500 rpm
